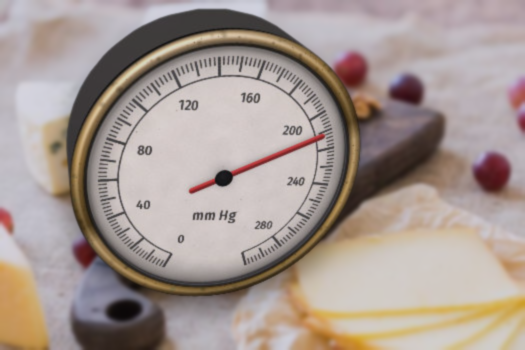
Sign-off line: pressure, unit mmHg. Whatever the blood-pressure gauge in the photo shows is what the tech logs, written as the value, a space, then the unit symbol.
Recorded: 210 mmHg
